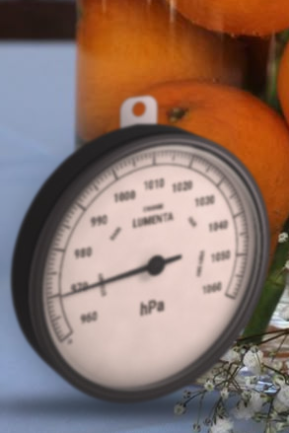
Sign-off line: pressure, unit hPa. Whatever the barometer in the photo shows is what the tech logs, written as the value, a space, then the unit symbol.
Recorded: 970 hPa
